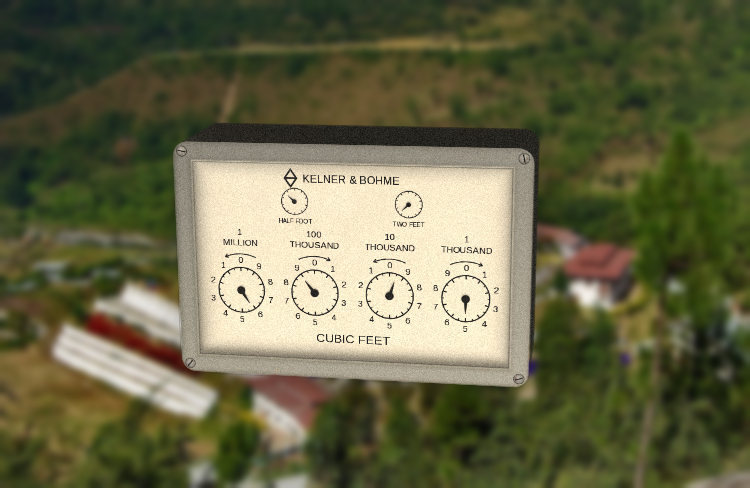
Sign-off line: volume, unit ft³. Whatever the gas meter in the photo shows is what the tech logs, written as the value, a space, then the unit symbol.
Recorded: 589500 ft³
